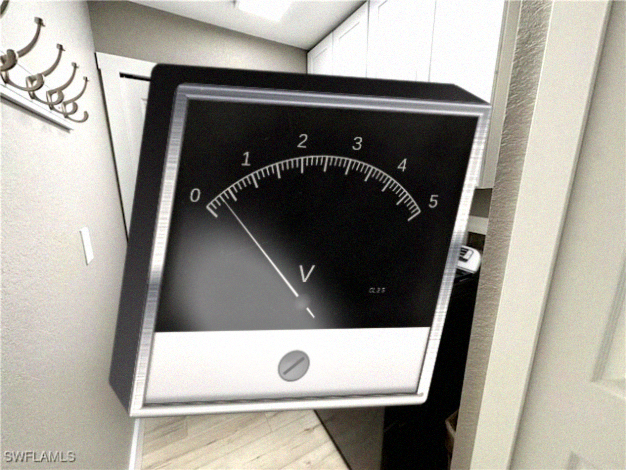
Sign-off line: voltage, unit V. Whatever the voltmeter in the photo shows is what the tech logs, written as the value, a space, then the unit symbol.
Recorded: 0.3 V
